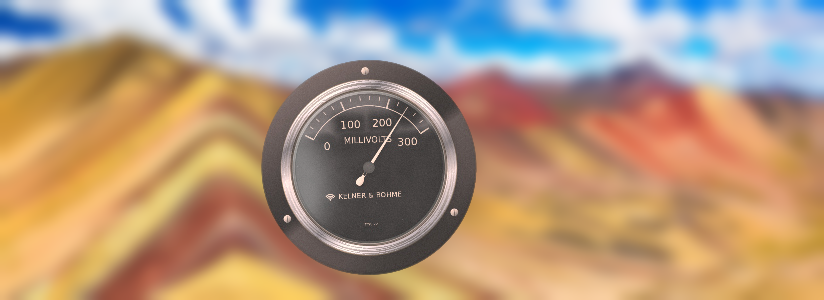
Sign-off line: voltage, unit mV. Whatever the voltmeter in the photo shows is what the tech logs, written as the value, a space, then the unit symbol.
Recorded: 240 mV
